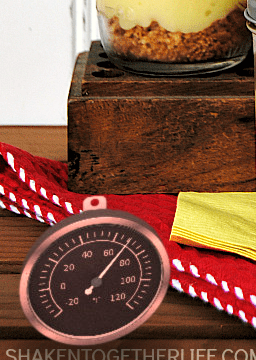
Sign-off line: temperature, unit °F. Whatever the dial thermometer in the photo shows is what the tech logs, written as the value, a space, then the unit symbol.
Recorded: 68 °F
